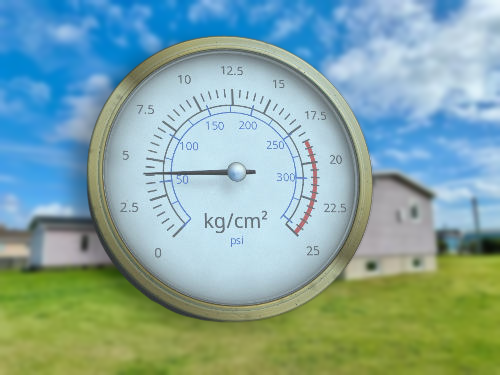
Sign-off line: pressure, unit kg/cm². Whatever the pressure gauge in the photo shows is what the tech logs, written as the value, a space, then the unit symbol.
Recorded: 4 kg/cm²
